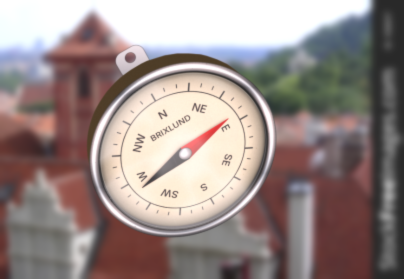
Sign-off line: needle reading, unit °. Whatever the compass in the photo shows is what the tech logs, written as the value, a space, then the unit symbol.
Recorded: 80 °
